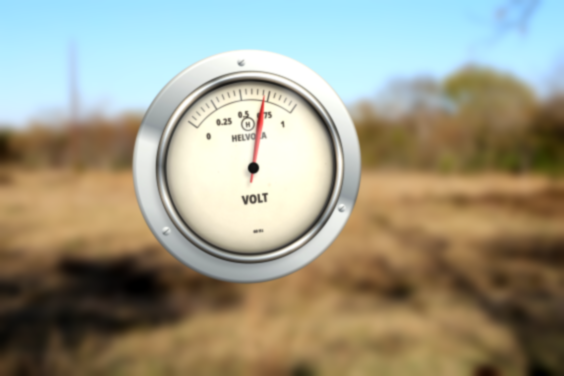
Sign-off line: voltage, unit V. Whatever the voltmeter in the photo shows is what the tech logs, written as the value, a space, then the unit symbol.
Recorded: 0.7 V
